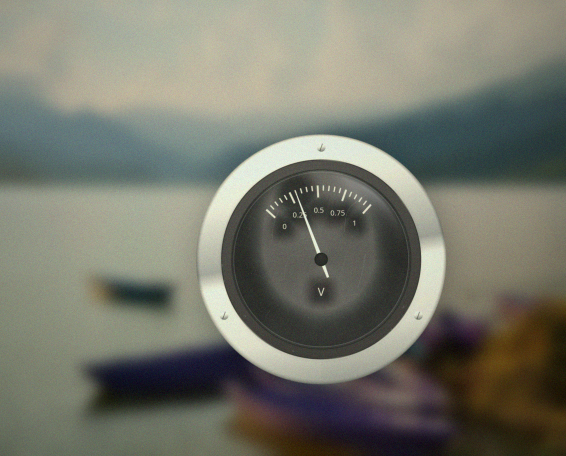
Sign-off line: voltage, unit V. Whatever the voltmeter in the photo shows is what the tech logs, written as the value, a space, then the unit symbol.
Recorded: 0.3 V
